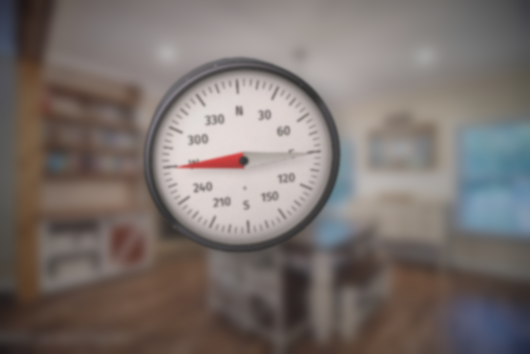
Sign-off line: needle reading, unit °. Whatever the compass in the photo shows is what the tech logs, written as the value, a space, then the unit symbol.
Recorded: 270 °
